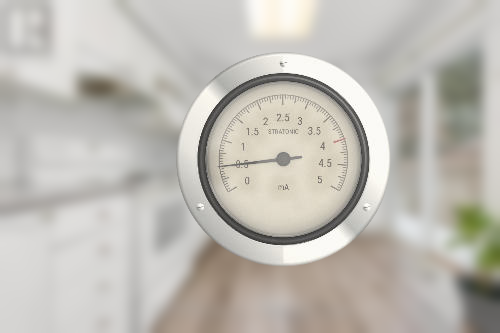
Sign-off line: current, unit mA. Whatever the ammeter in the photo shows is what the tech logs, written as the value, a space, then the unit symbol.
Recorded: 0.5 mA
